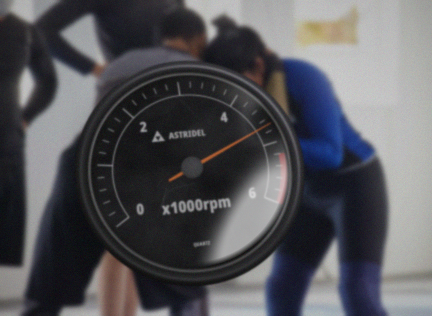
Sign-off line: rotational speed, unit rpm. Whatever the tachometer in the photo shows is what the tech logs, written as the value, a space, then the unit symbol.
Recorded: 4700 rpm
